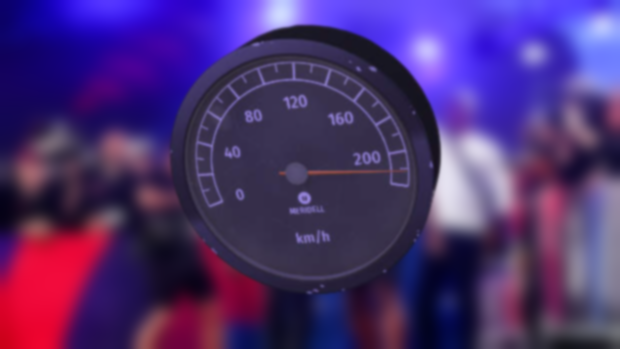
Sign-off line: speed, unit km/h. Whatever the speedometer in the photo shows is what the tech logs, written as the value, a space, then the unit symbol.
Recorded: 210 km/h
